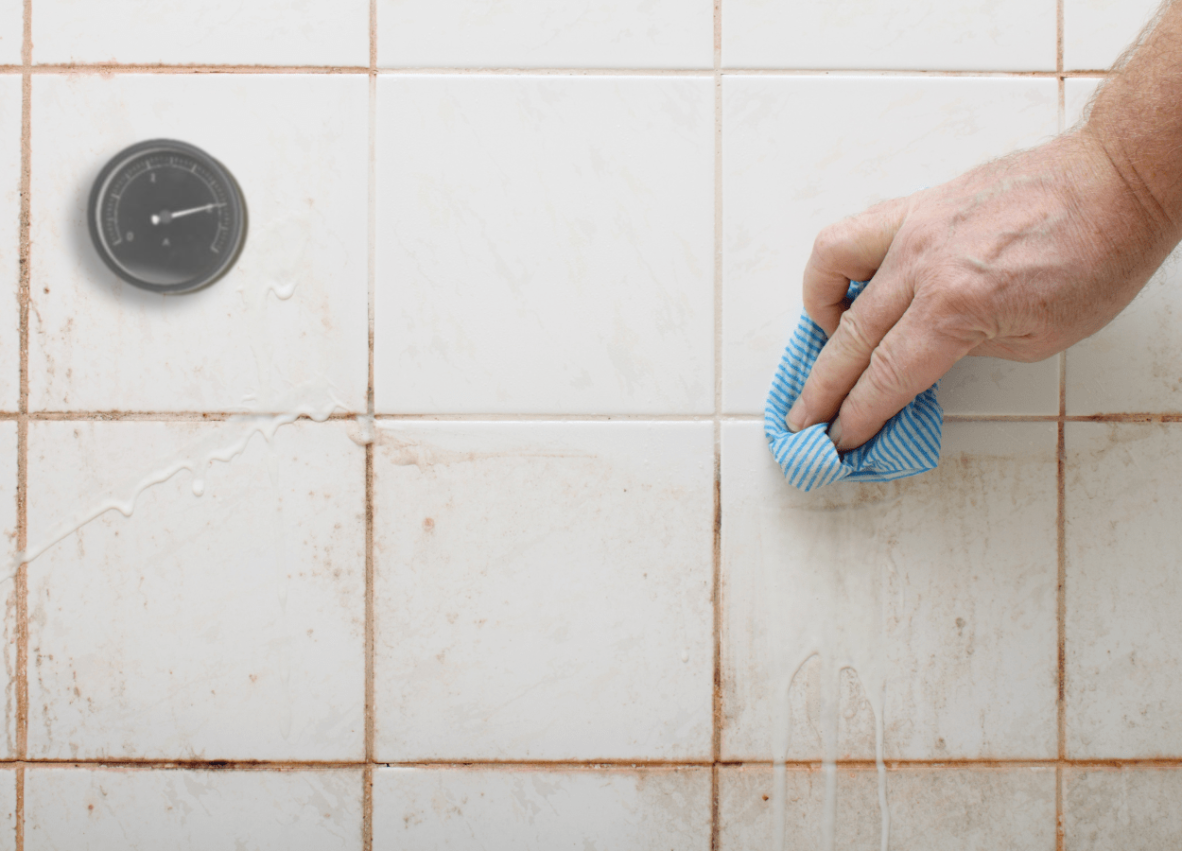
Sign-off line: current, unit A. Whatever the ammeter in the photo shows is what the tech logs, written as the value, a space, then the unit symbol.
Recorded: 2 A
